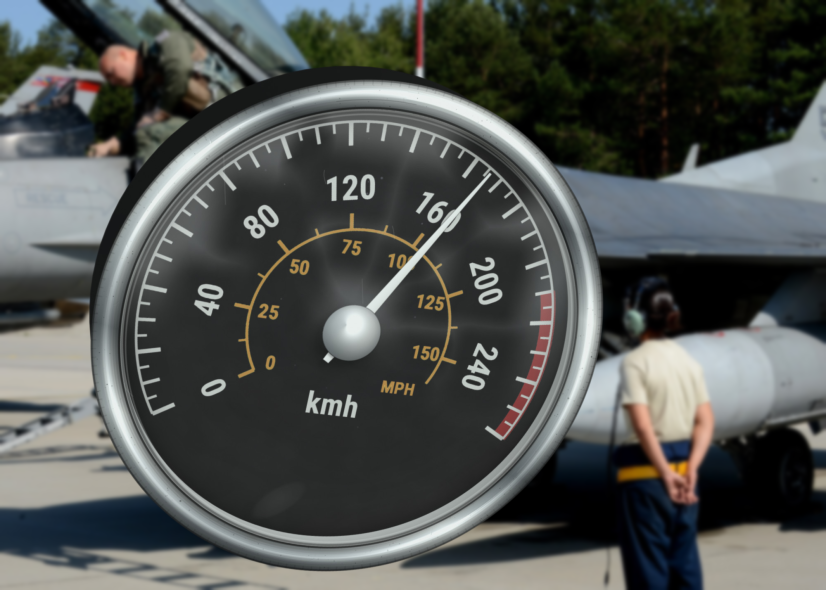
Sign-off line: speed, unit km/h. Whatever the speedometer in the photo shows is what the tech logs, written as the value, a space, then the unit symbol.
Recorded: 165 km/h
